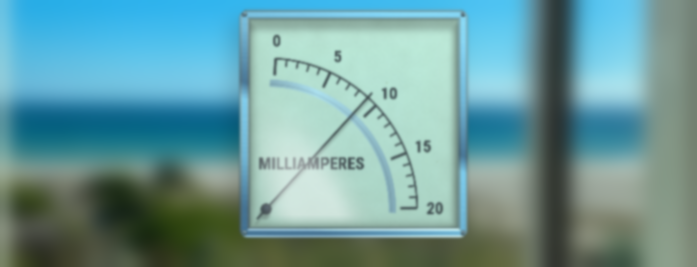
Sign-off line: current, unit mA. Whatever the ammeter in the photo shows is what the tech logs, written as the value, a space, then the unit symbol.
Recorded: 9 mA
